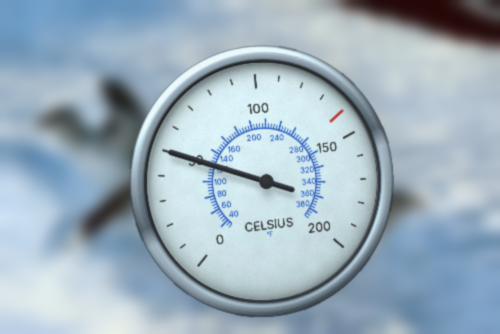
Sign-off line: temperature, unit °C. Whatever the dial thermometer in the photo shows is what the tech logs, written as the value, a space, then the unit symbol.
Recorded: 50 °C
